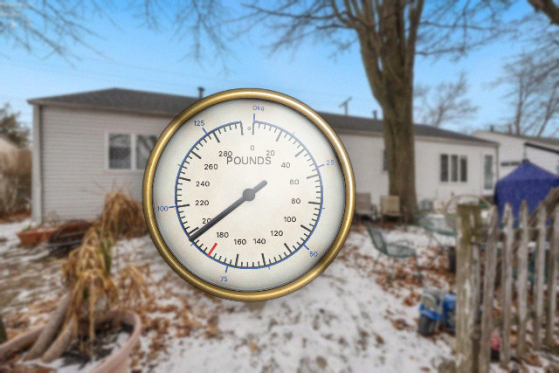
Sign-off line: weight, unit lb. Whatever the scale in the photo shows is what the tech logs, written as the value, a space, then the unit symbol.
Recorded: 196 lb
